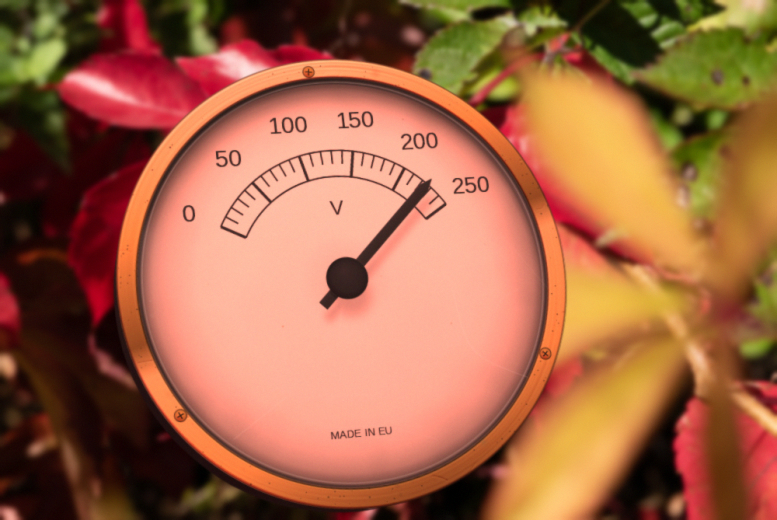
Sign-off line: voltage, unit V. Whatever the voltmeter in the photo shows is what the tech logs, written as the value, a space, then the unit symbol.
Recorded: 225 V
